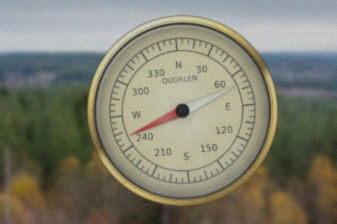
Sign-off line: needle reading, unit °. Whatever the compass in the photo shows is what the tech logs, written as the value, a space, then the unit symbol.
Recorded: 250 °
